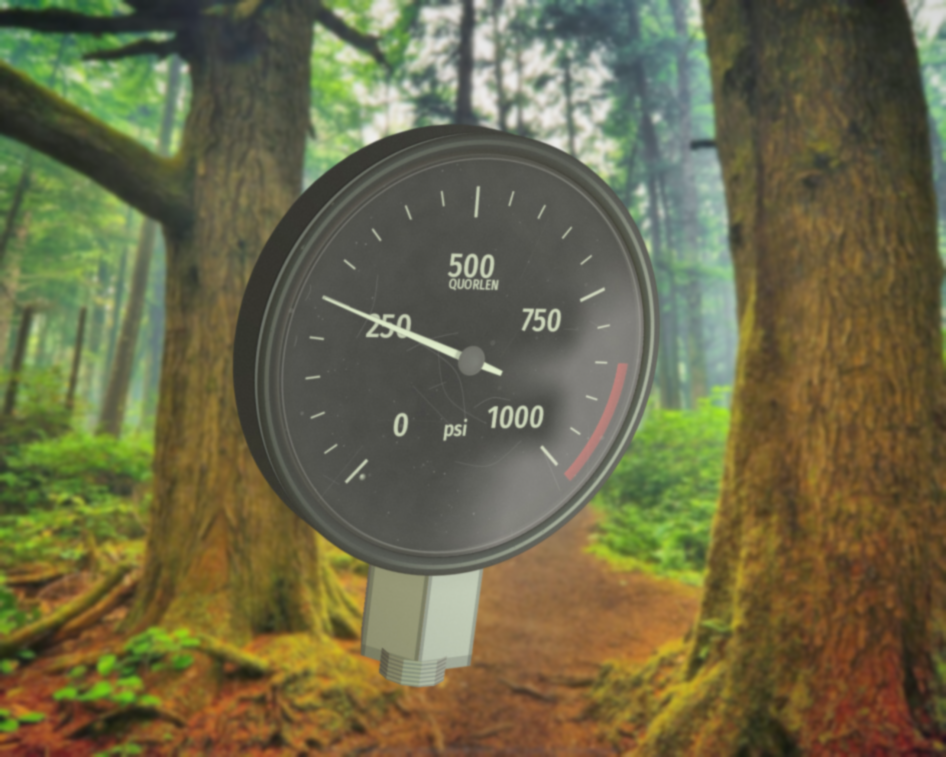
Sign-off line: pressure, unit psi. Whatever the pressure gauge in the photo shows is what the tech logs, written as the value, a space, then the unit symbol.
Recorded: 250 psi
